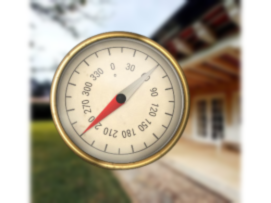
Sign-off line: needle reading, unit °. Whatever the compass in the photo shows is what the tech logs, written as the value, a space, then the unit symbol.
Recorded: 240 °
